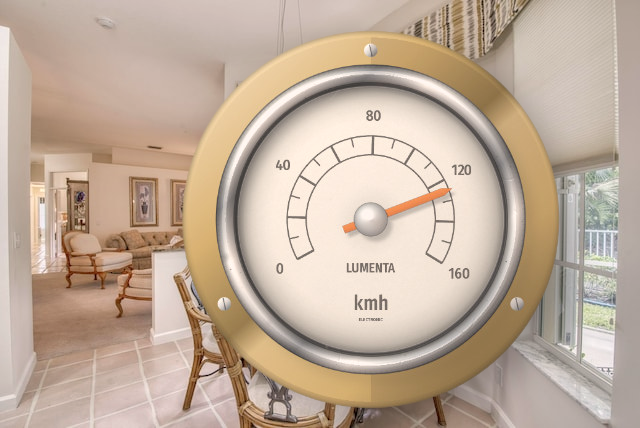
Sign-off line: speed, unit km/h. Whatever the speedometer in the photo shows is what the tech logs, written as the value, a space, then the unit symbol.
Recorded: 125 km/h
